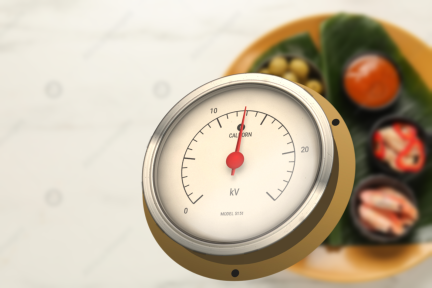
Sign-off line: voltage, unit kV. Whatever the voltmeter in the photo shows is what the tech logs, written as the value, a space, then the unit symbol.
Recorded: 13 kV
